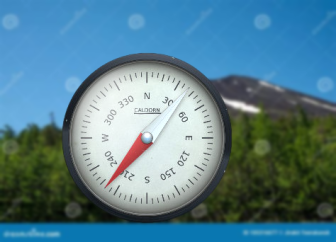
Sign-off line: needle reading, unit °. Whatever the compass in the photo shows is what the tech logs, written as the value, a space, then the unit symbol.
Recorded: 220 °
